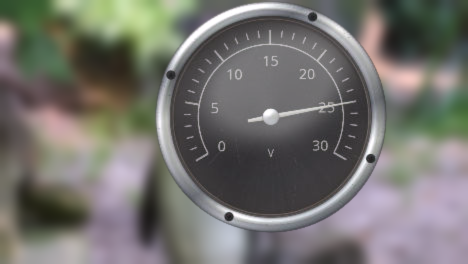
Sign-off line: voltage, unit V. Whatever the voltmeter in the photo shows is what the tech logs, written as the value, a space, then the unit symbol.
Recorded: 25 V
